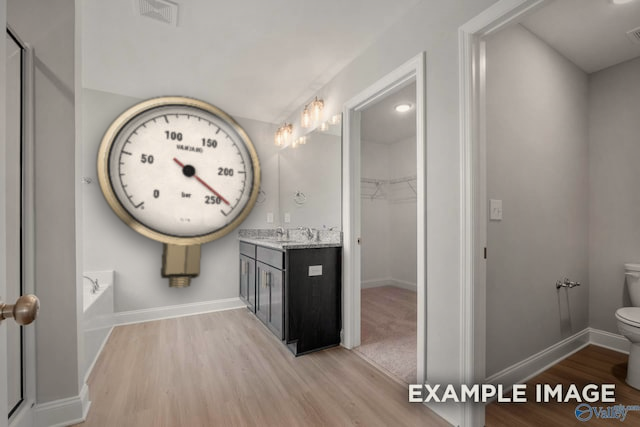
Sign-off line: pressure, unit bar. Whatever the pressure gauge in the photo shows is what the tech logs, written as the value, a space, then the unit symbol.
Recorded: 240 bar
